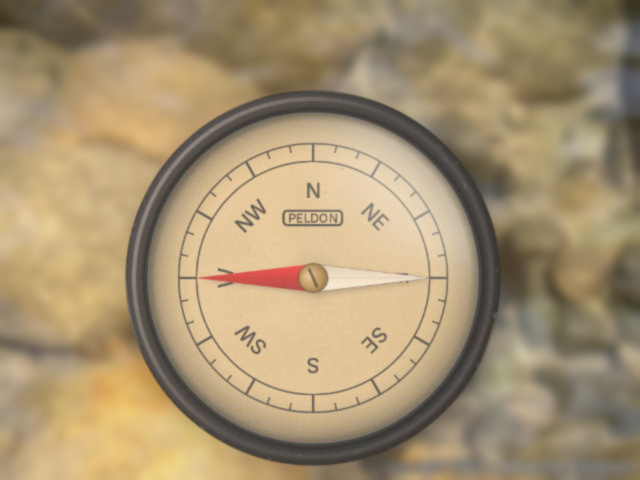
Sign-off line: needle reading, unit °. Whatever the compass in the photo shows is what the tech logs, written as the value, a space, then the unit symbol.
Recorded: 270 °
